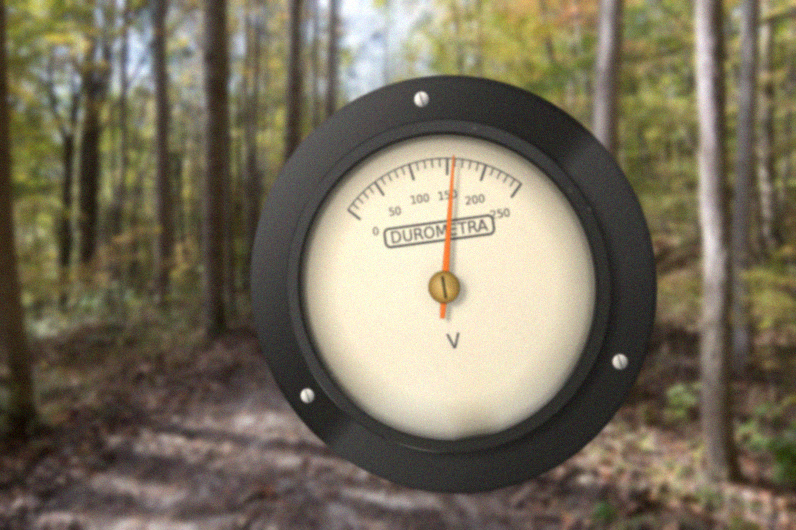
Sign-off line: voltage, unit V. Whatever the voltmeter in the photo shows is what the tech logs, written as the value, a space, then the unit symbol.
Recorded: 160 V
